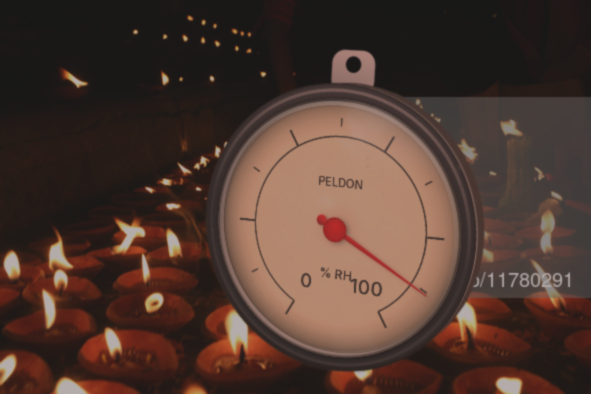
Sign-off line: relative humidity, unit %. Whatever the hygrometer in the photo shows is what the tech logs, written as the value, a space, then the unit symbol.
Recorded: 90 %
